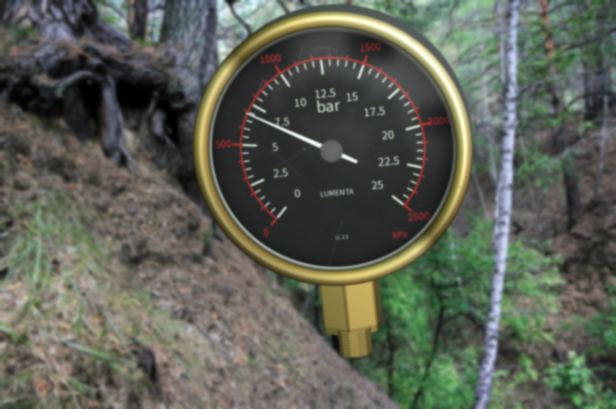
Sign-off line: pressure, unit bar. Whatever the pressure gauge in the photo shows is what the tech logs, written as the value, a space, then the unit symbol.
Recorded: 7 bar
